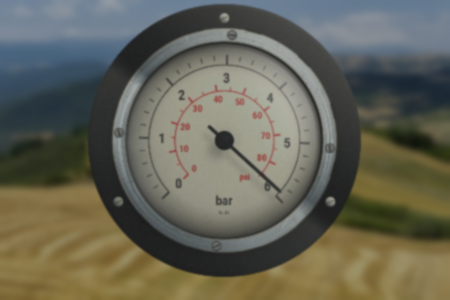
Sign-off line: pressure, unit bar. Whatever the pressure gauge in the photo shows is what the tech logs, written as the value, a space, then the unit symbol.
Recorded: 5.9 bar
